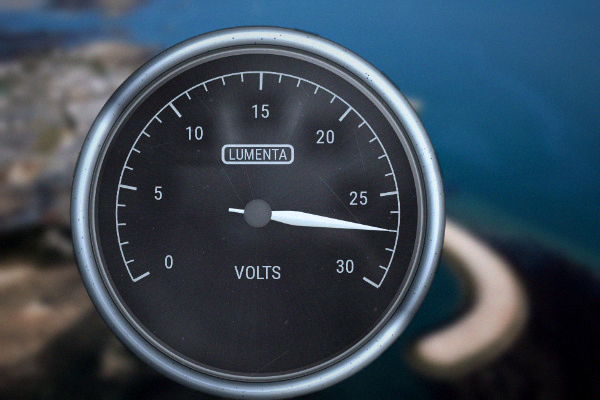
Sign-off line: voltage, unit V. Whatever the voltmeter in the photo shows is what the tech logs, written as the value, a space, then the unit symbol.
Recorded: 27 V
